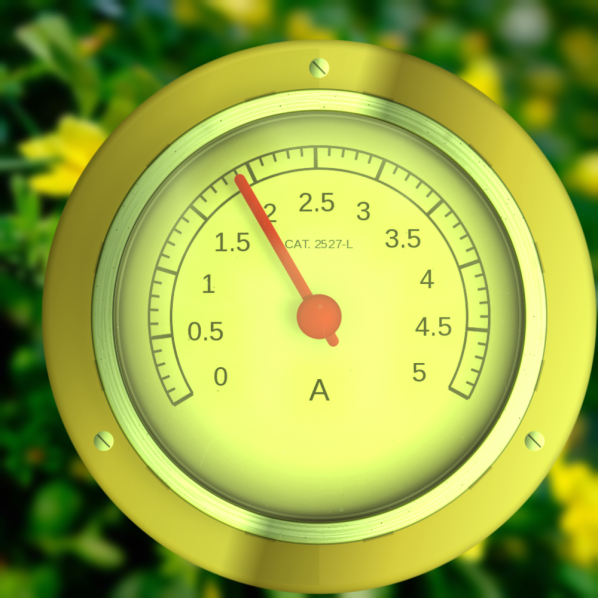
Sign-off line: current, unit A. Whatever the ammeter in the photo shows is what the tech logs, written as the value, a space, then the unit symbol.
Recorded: 1.9 A
